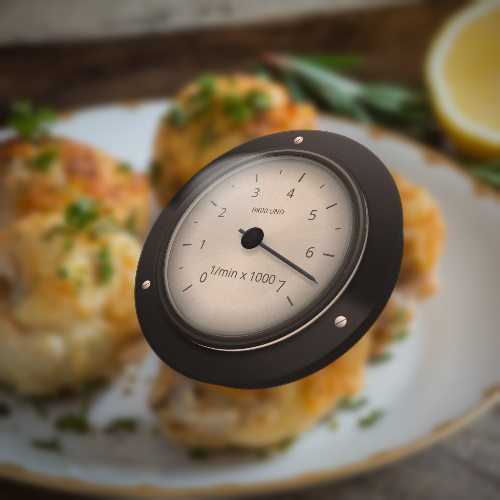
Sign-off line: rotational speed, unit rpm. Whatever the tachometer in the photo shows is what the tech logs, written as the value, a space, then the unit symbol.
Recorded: 6500 rpm
